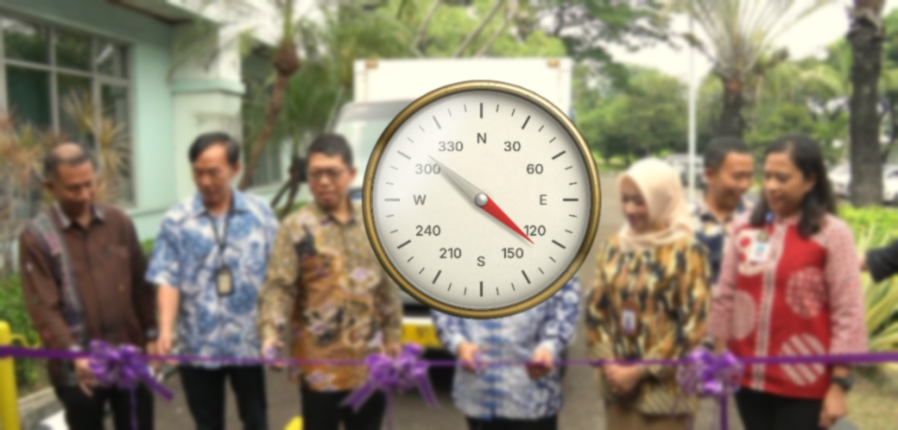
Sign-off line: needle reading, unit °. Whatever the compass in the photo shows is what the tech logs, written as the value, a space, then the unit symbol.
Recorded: 130 °
